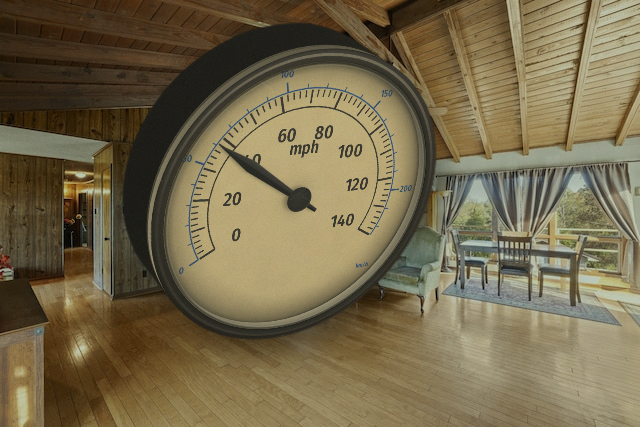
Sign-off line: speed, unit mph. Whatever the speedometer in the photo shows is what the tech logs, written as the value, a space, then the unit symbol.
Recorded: 38 mph
